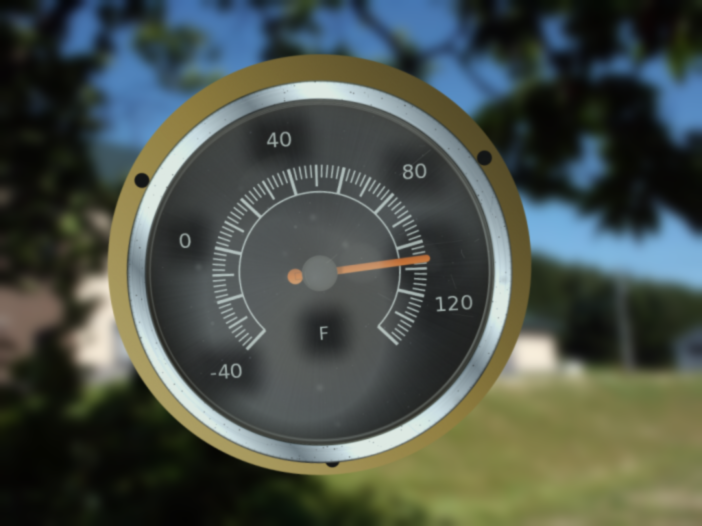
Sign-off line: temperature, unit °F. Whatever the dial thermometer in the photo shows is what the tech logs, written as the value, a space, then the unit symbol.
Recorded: 106 °F
